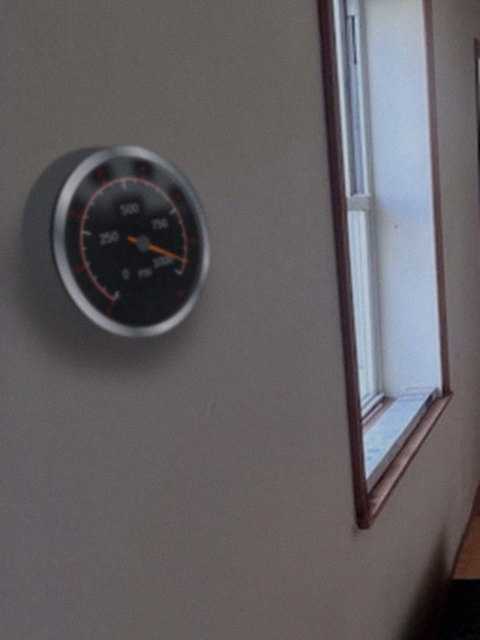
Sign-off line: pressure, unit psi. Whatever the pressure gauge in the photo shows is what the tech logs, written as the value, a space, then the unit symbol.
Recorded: 950 psi
